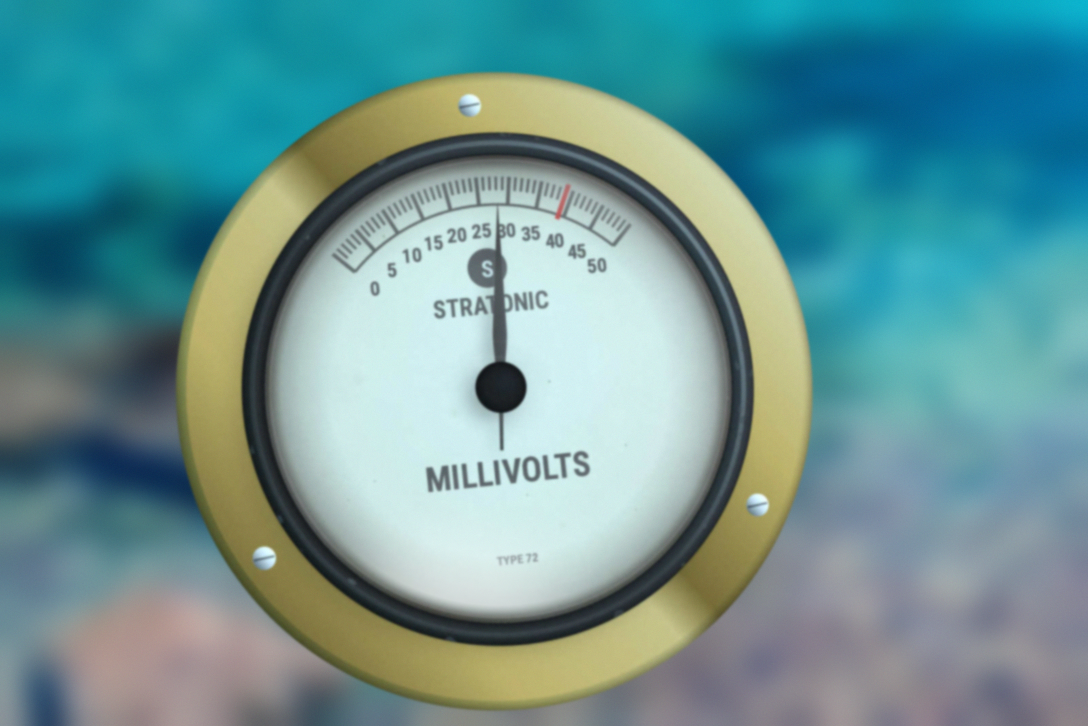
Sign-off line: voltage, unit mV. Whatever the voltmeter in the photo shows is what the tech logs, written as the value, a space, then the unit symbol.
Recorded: 28 mV
